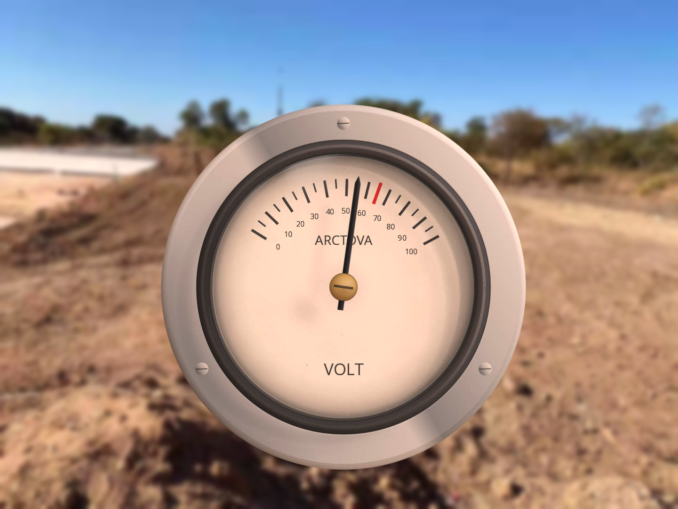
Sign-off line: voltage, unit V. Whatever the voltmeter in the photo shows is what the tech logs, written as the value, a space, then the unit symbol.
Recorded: 55 V
